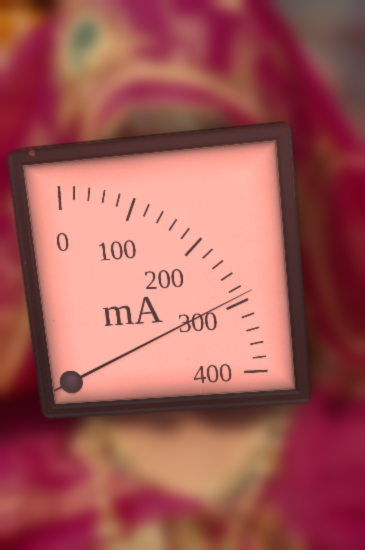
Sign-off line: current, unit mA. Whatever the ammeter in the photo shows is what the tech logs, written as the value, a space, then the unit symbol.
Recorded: 290 mA
